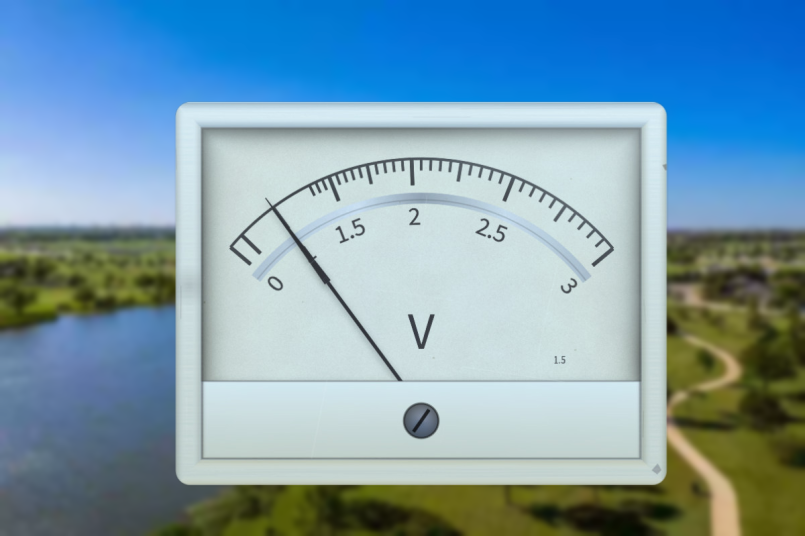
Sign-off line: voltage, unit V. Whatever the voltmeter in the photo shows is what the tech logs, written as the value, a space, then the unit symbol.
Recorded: 1 V
